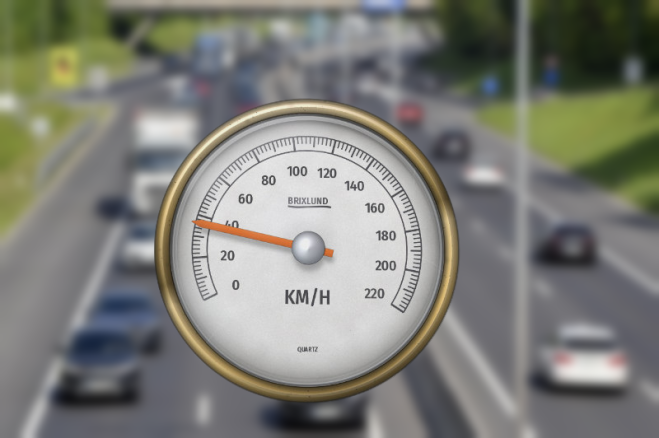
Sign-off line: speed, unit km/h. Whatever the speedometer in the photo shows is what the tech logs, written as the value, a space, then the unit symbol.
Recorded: 36 km/h
